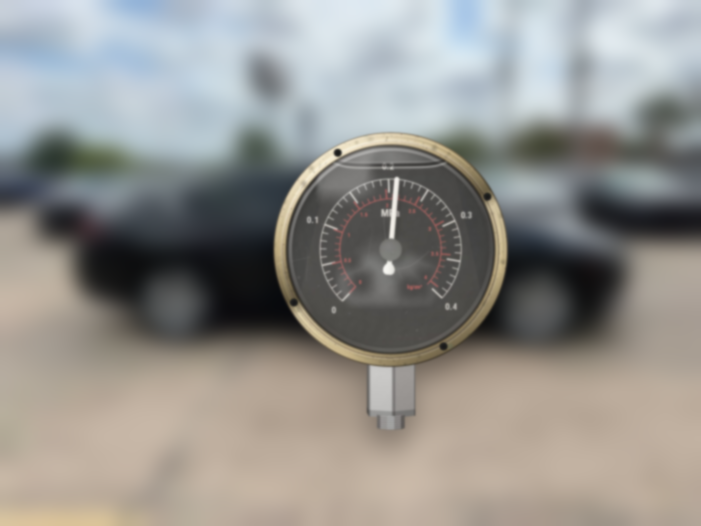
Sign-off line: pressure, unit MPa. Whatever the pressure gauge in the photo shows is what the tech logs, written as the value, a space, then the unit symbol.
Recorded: 0.21 MPa
